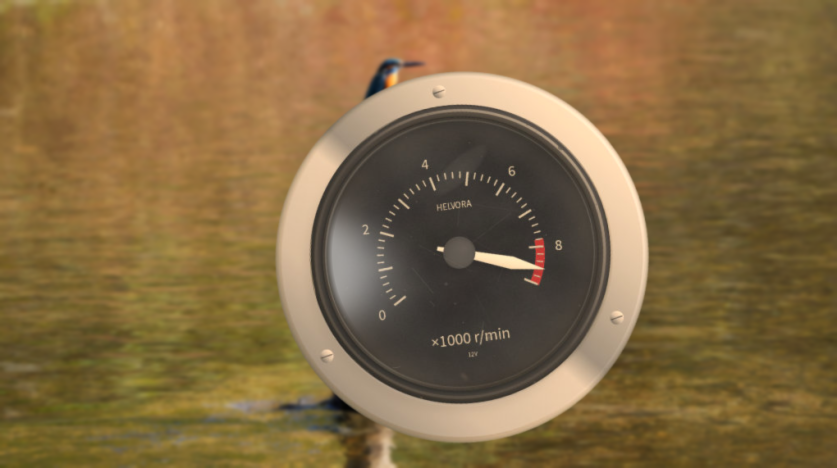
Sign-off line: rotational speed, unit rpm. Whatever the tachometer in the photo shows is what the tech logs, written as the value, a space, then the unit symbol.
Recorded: 8600 rpm
